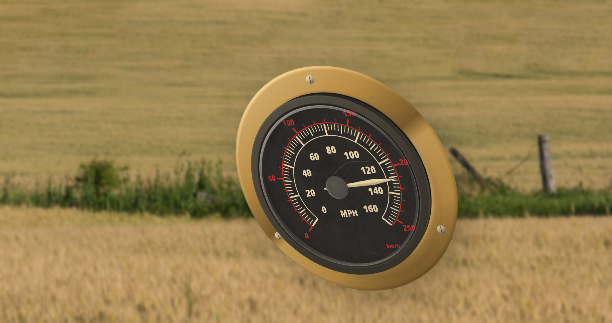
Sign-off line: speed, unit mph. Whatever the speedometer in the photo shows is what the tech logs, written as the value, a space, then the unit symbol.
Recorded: 130 mph
